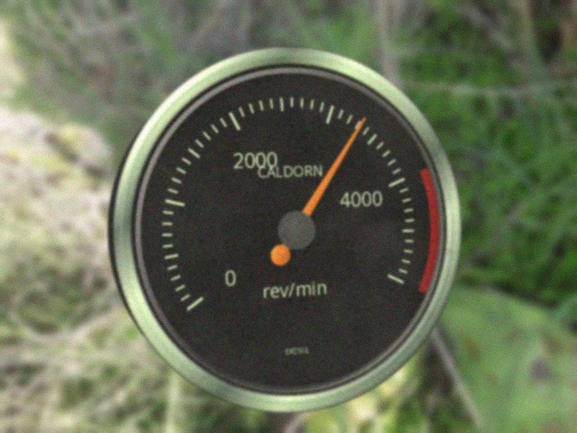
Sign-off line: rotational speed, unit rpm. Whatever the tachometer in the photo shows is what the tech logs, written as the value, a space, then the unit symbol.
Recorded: 3300 rpm
